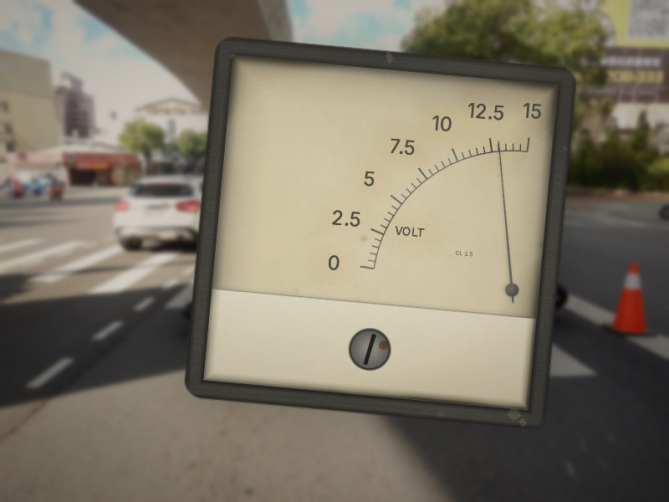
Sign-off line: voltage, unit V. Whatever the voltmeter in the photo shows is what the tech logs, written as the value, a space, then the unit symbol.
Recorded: 13 V
